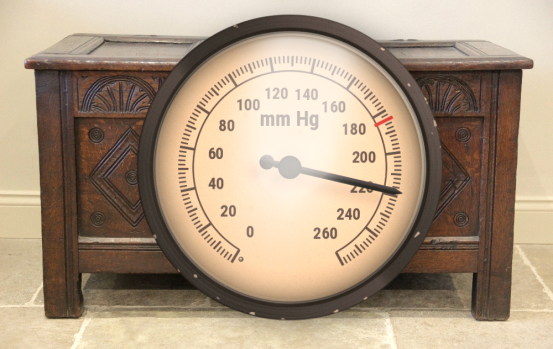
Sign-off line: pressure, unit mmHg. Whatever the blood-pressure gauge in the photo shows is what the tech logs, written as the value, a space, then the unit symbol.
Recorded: 218 mmHg
